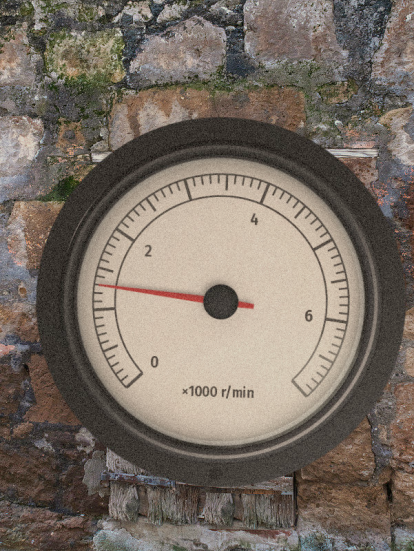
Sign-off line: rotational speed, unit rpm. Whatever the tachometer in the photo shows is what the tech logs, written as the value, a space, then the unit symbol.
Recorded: 1300 rpm
